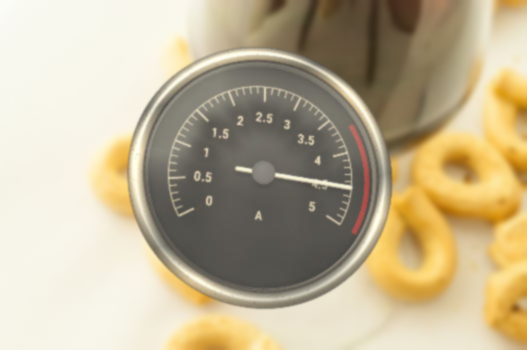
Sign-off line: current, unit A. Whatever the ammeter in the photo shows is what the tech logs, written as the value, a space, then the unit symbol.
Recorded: 4.5 A
